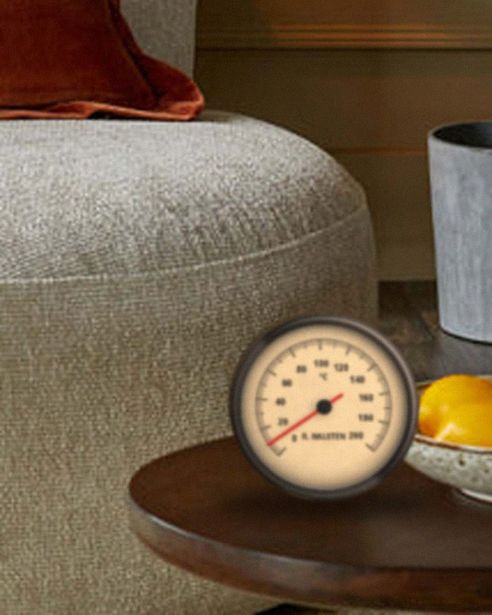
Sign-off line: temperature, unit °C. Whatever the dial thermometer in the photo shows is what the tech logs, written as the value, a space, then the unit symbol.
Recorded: 10 °C
